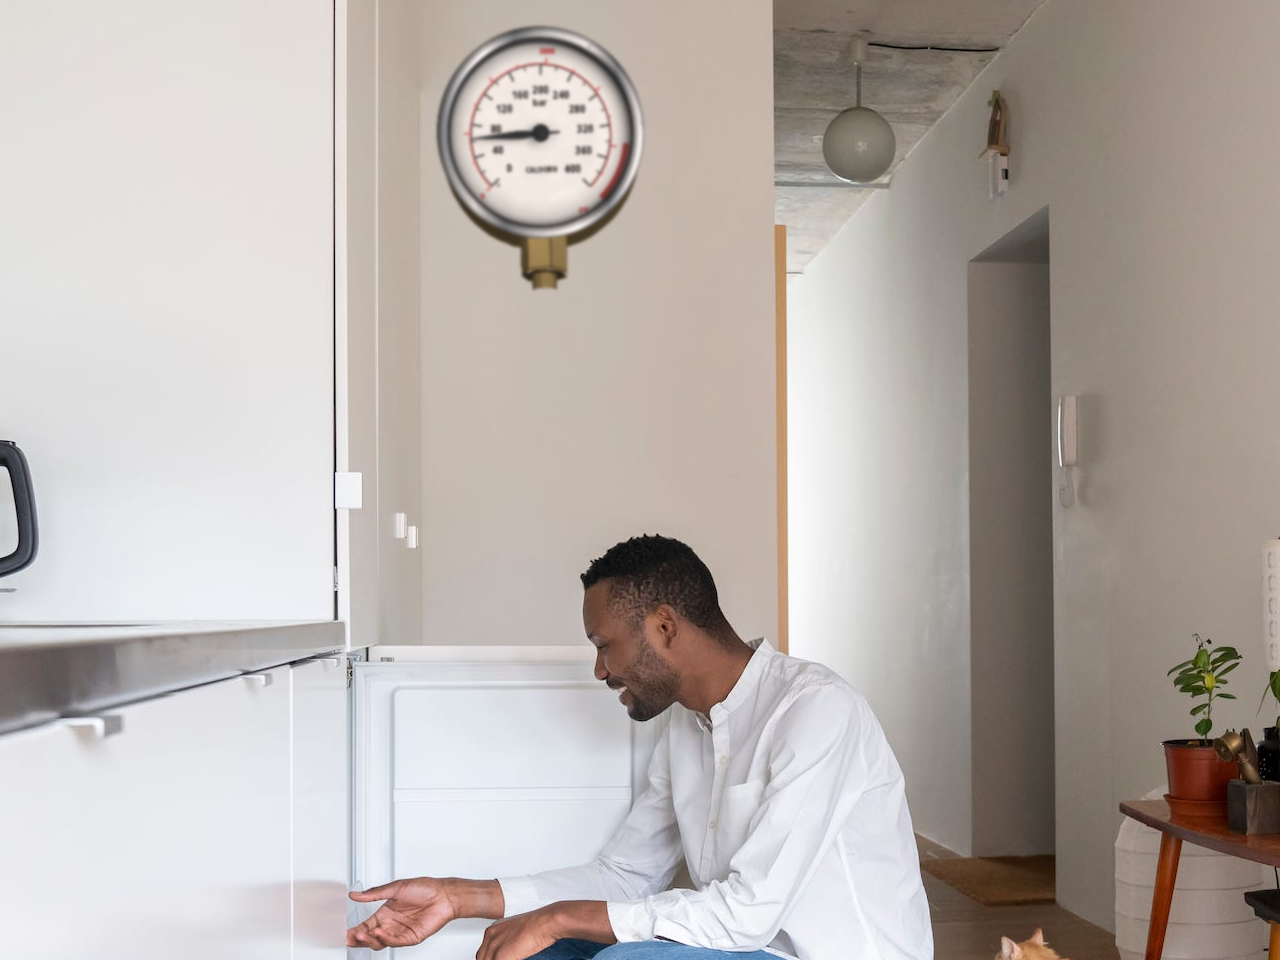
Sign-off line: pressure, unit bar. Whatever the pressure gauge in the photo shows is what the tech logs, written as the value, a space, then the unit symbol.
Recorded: 60 bar
